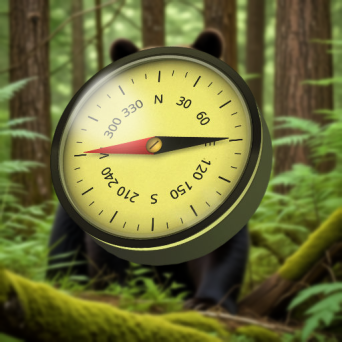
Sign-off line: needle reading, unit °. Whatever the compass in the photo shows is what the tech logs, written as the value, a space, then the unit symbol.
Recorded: 270 °
